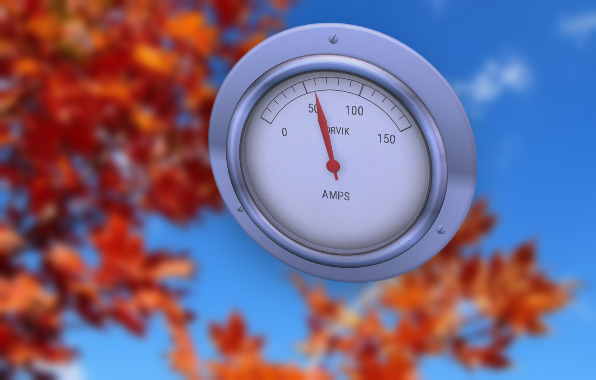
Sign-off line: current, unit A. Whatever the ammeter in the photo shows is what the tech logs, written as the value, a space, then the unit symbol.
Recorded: 60 A
